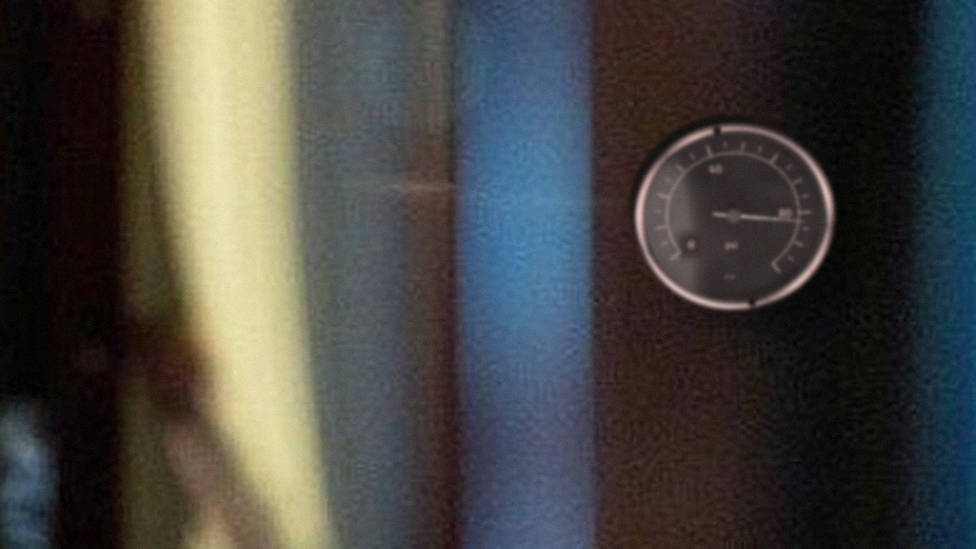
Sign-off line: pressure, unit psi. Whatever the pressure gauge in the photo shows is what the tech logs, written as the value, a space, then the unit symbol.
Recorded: 82.5 psi
